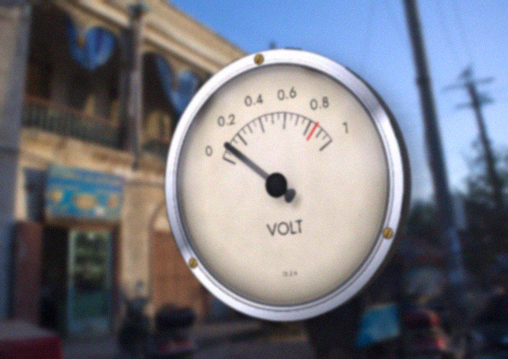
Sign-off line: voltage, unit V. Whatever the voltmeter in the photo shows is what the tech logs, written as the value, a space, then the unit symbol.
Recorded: 0.1 V
